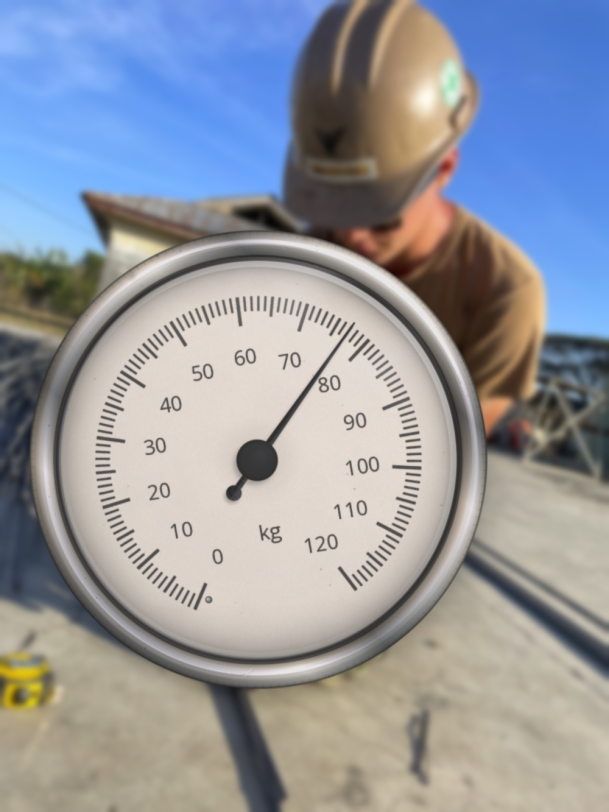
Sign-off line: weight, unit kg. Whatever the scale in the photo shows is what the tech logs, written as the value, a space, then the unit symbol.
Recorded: 77 kg
